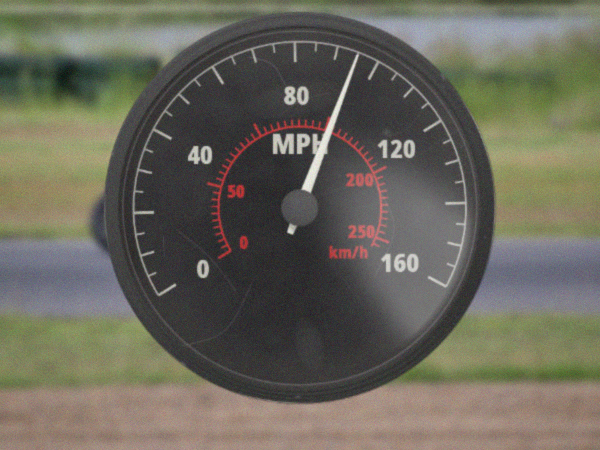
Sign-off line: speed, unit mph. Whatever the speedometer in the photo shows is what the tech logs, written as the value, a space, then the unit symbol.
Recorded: 95 mph
